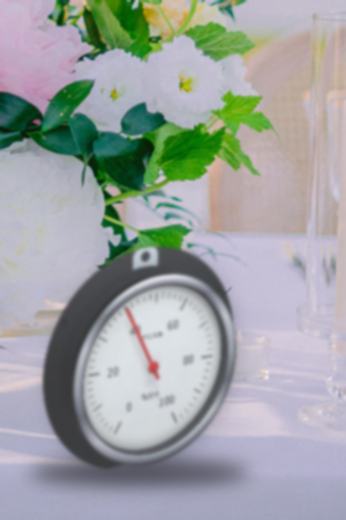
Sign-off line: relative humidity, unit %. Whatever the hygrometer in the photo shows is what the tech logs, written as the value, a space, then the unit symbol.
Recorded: 40 %
